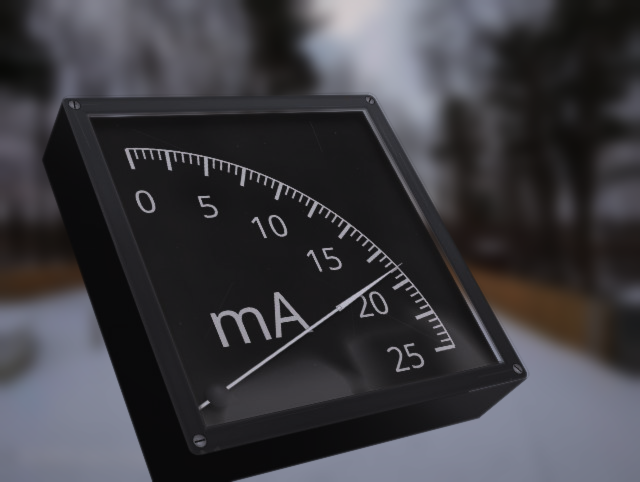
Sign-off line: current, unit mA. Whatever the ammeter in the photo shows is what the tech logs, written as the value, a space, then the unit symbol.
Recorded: 19 mA
